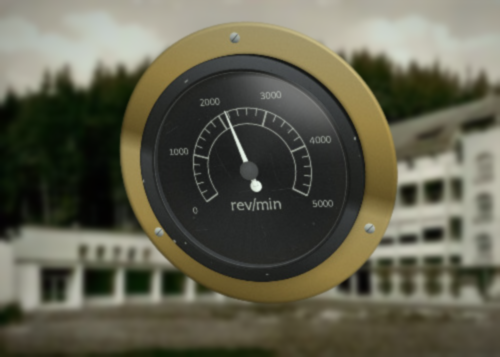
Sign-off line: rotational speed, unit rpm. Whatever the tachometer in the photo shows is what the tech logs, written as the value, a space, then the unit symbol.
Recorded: 2200 rpm
